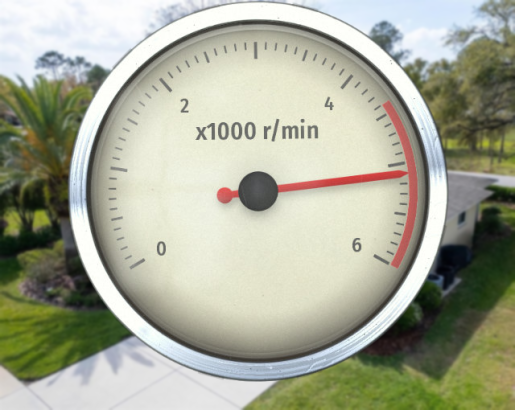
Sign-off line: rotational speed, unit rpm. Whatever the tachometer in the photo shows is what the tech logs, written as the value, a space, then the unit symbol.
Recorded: 5100 rpm
